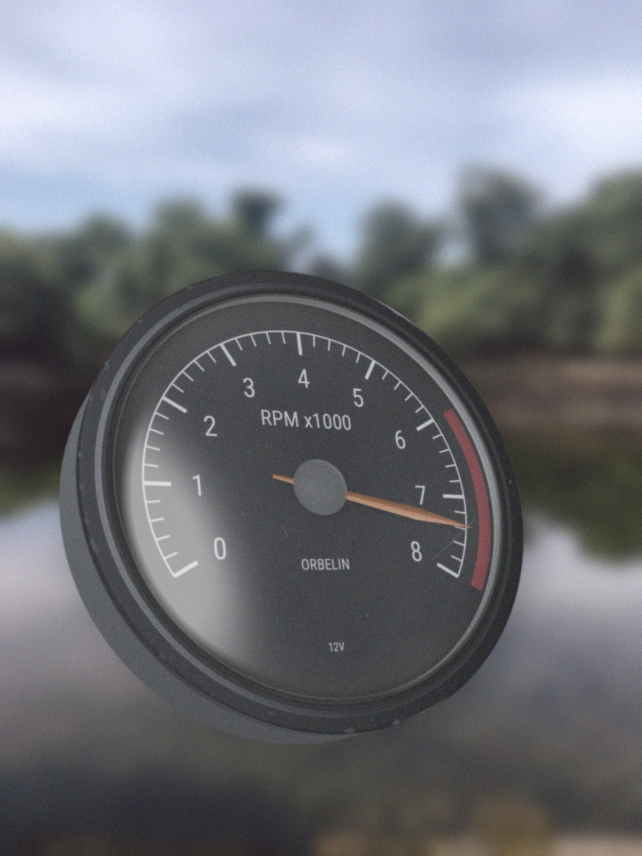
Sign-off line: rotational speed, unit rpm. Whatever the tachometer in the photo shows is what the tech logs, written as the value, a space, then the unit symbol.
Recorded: 7400 rpm
